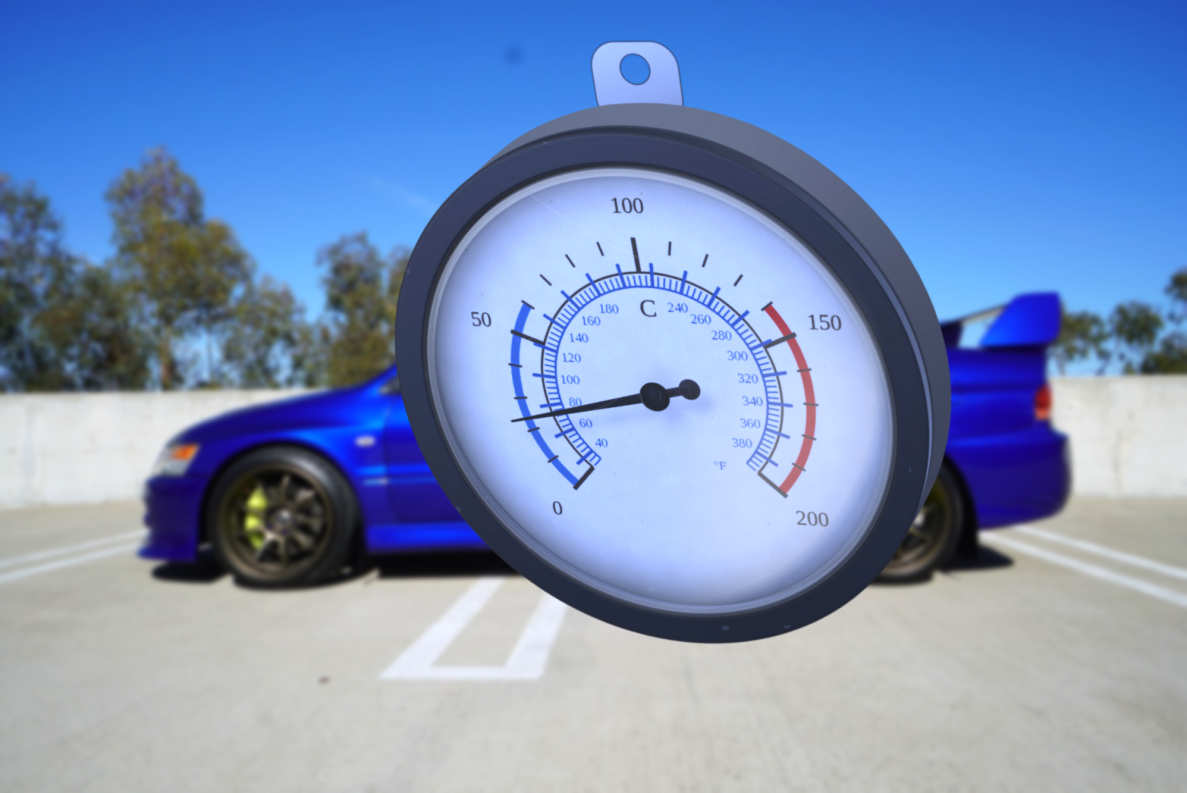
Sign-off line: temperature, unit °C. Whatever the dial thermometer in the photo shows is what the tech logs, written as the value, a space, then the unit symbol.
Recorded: 25 °C
